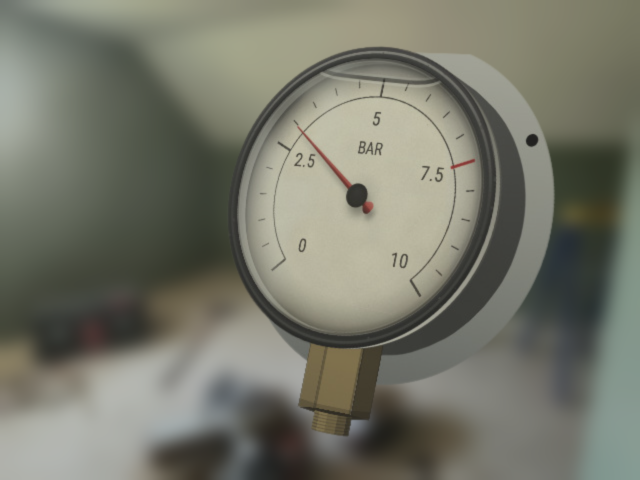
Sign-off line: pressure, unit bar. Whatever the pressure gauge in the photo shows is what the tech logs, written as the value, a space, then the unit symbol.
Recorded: 3 bar
